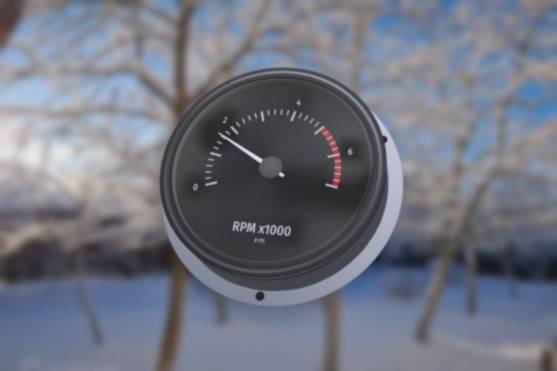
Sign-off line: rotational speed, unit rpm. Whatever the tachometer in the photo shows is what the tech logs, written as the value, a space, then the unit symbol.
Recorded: 1600 rpm
